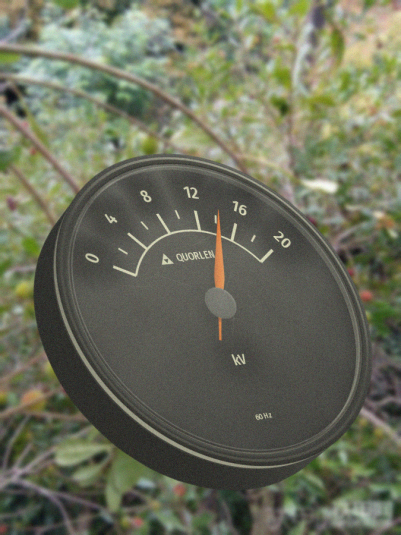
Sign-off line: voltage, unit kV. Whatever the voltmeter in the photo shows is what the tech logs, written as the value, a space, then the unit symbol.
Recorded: 14 kV
